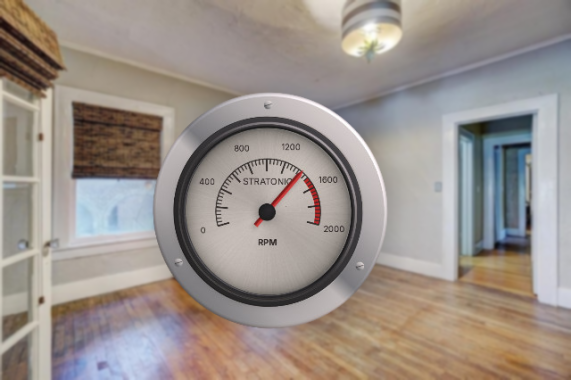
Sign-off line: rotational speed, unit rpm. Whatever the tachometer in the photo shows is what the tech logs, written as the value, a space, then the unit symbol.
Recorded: 1400 rpm
